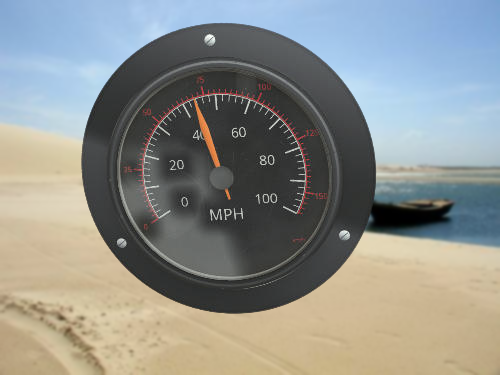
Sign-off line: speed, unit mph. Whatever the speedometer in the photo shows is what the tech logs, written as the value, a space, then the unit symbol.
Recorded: 44 mph
